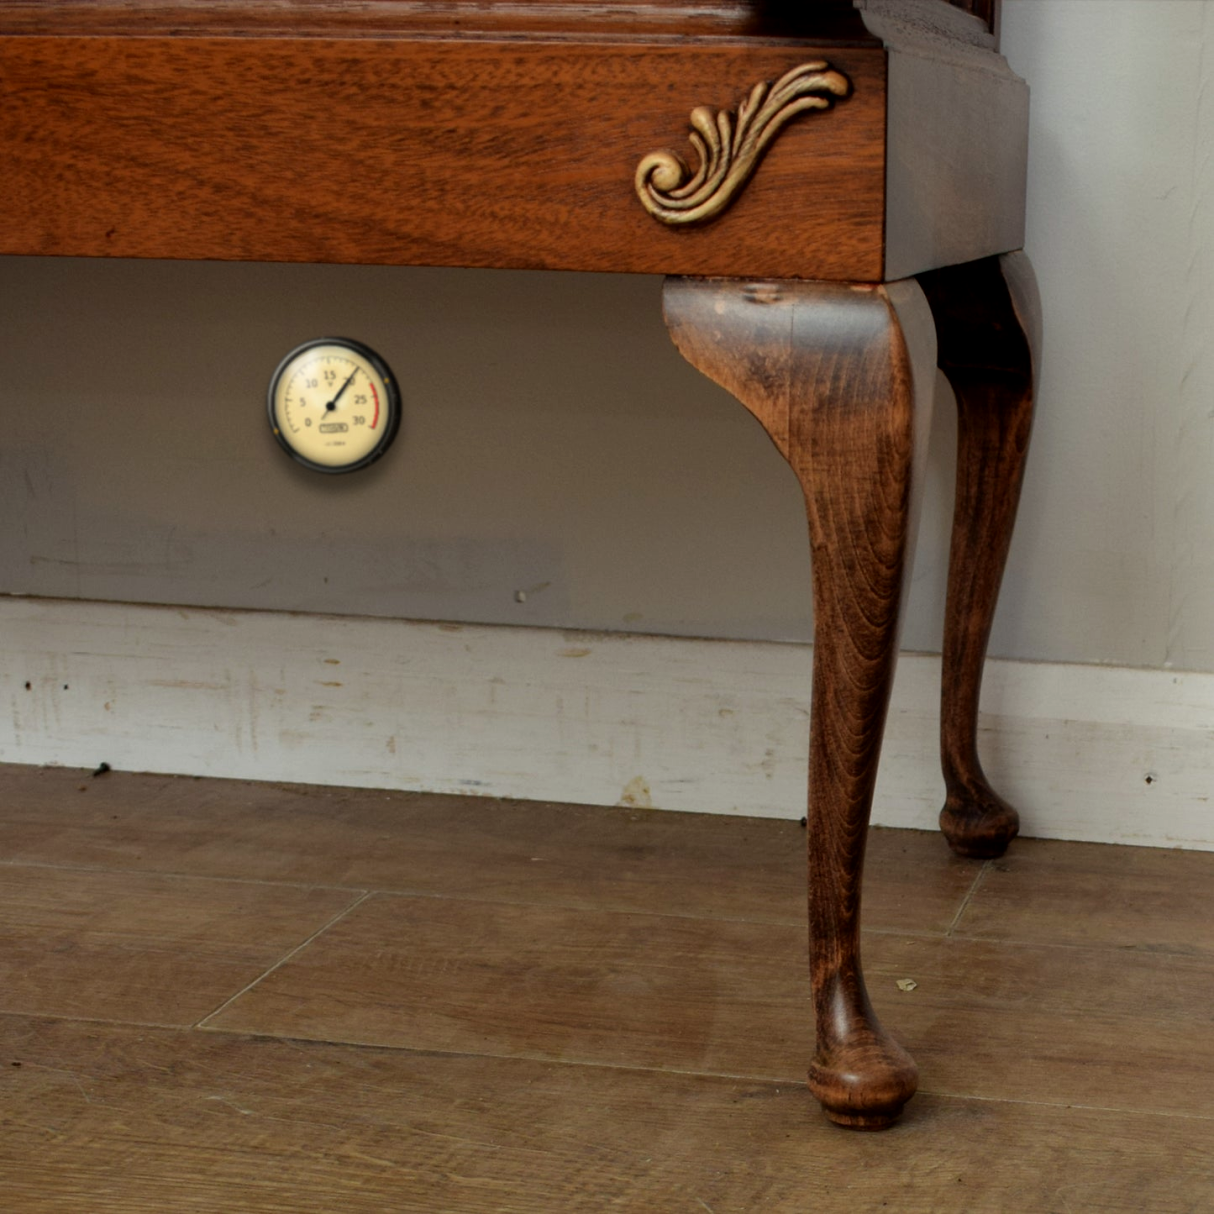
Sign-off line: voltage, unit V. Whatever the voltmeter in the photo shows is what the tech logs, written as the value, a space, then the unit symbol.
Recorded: 20 V
